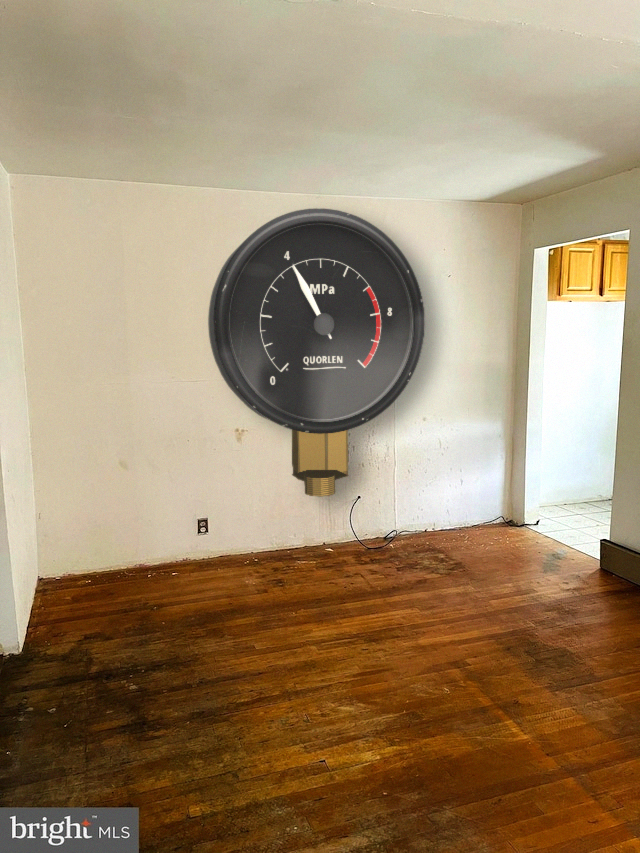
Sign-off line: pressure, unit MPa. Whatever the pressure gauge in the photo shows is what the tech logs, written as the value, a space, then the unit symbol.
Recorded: 4 MPa
